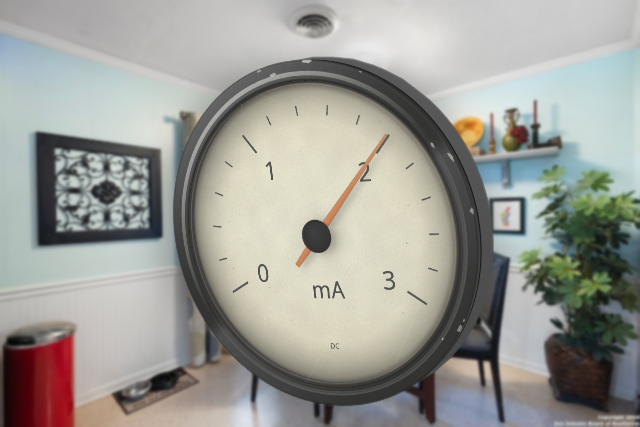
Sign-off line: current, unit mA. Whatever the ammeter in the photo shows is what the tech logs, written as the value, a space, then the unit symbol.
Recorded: 2 mA
